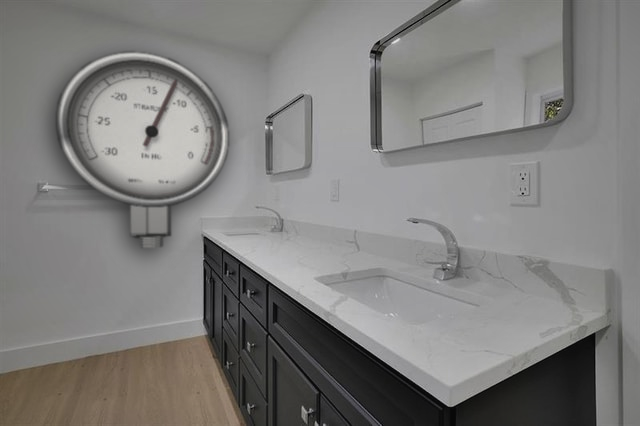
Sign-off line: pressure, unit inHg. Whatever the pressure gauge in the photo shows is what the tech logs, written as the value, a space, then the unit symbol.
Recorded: -12 inHg
